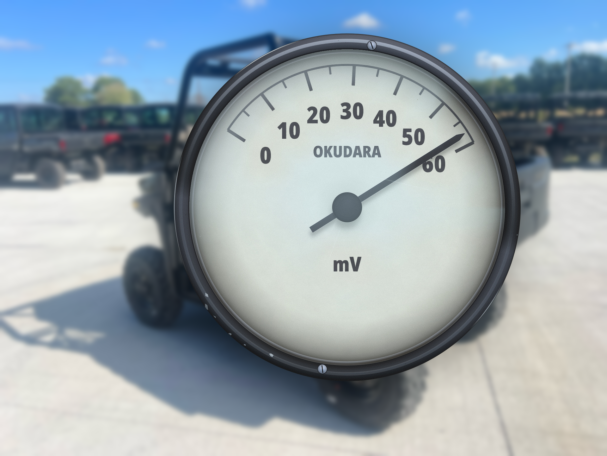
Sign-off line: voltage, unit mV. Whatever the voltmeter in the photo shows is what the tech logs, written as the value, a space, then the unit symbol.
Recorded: 57.5 mV
